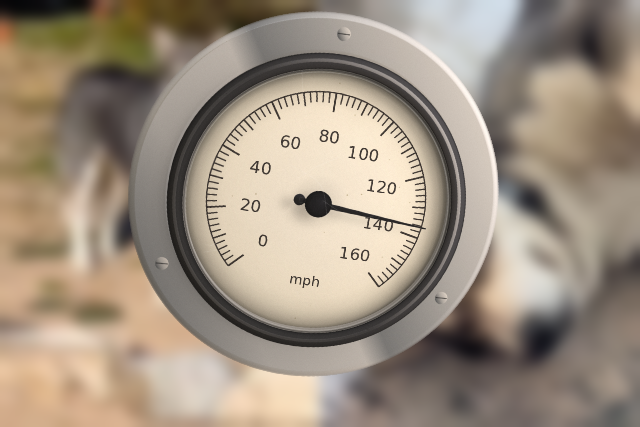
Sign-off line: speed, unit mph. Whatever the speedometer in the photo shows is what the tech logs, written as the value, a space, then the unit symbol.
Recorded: 136 mph
